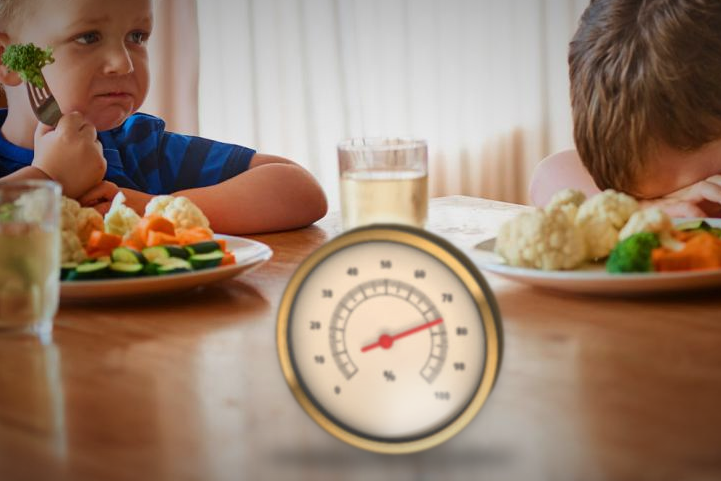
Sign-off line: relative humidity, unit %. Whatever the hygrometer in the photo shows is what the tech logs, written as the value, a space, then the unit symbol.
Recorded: 75 %
